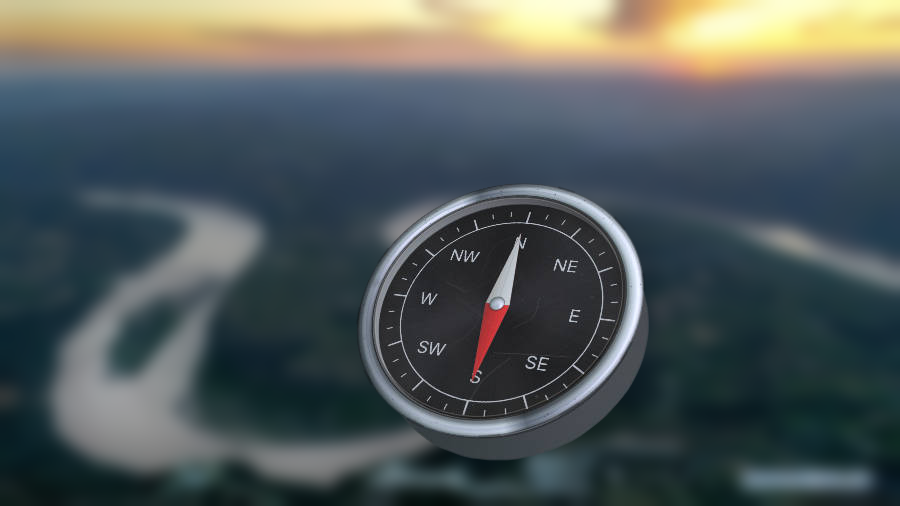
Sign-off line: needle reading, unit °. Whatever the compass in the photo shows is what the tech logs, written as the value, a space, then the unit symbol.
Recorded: 180 °
